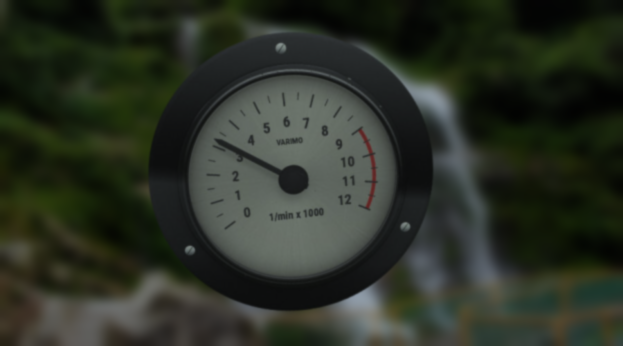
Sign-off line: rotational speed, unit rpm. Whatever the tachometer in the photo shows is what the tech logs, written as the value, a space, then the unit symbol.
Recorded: 3250 rpm
